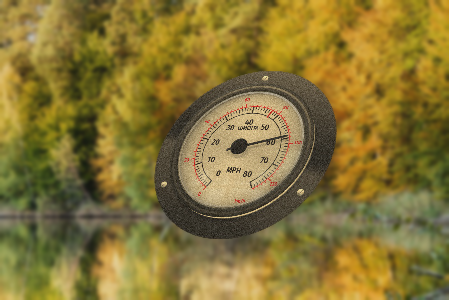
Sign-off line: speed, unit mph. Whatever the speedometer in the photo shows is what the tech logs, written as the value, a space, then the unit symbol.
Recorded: 60 mph
